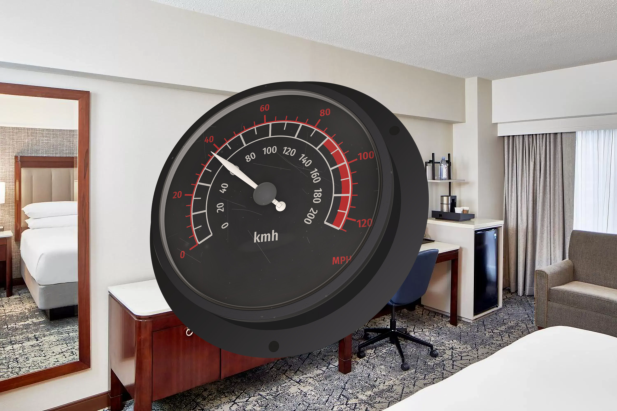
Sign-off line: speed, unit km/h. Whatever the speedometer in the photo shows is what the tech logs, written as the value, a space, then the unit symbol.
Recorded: 60 km/h
